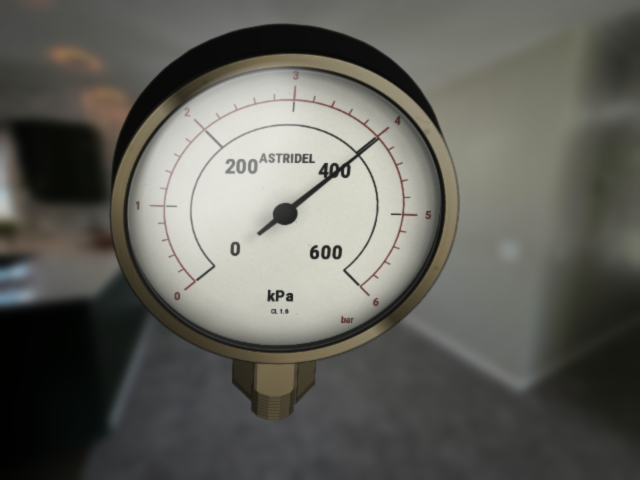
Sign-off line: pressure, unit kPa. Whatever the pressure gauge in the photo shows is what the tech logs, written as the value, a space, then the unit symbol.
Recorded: 400 kPa
